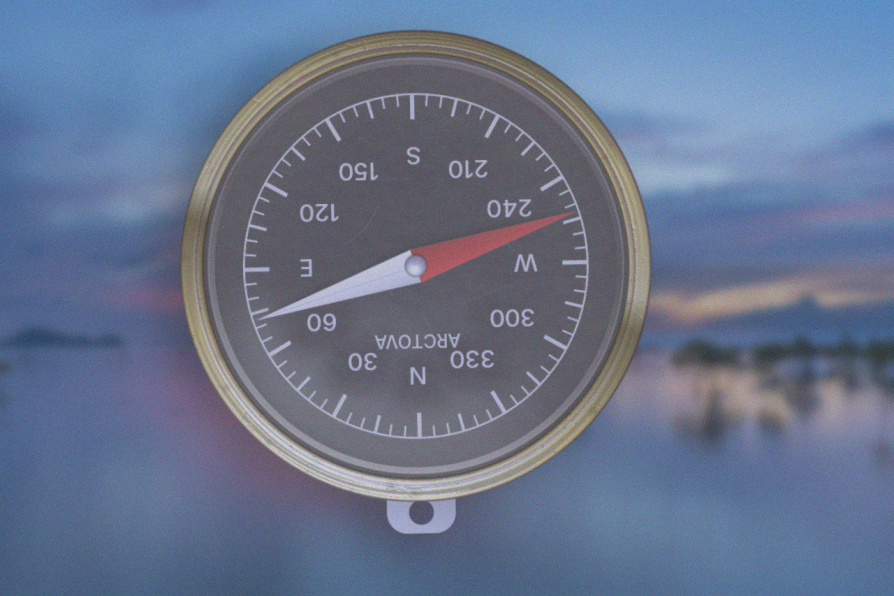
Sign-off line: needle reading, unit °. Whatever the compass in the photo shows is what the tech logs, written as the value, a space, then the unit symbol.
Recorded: 252.5 °
